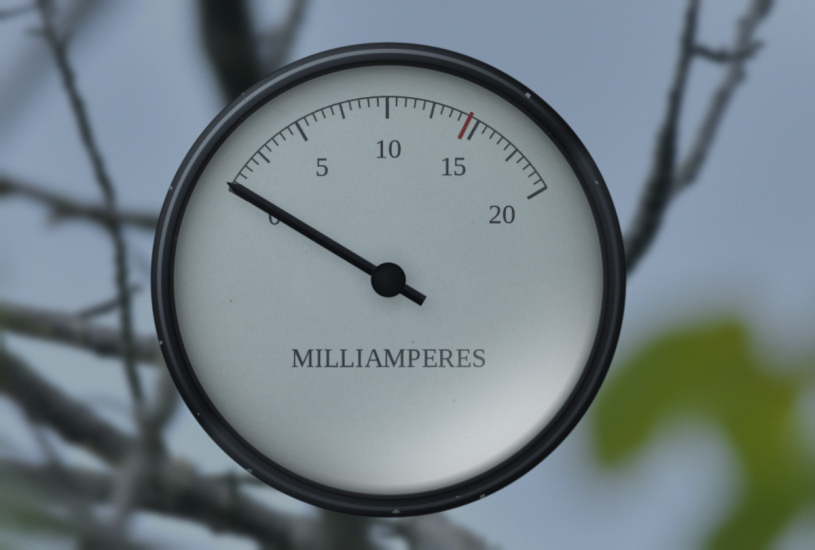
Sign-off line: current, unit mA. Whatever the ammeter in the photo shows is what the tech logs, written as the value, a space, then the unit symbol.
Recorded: 0.25 mA
